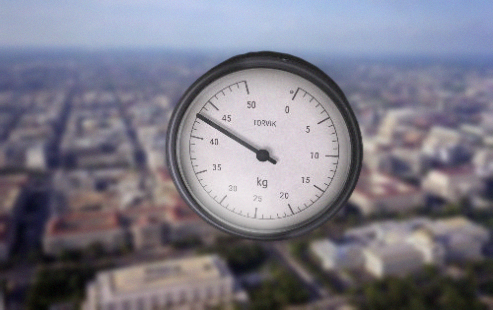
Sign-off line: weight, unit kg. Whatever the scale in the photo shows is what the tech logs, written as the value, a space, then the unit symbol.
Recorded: 43 kg
